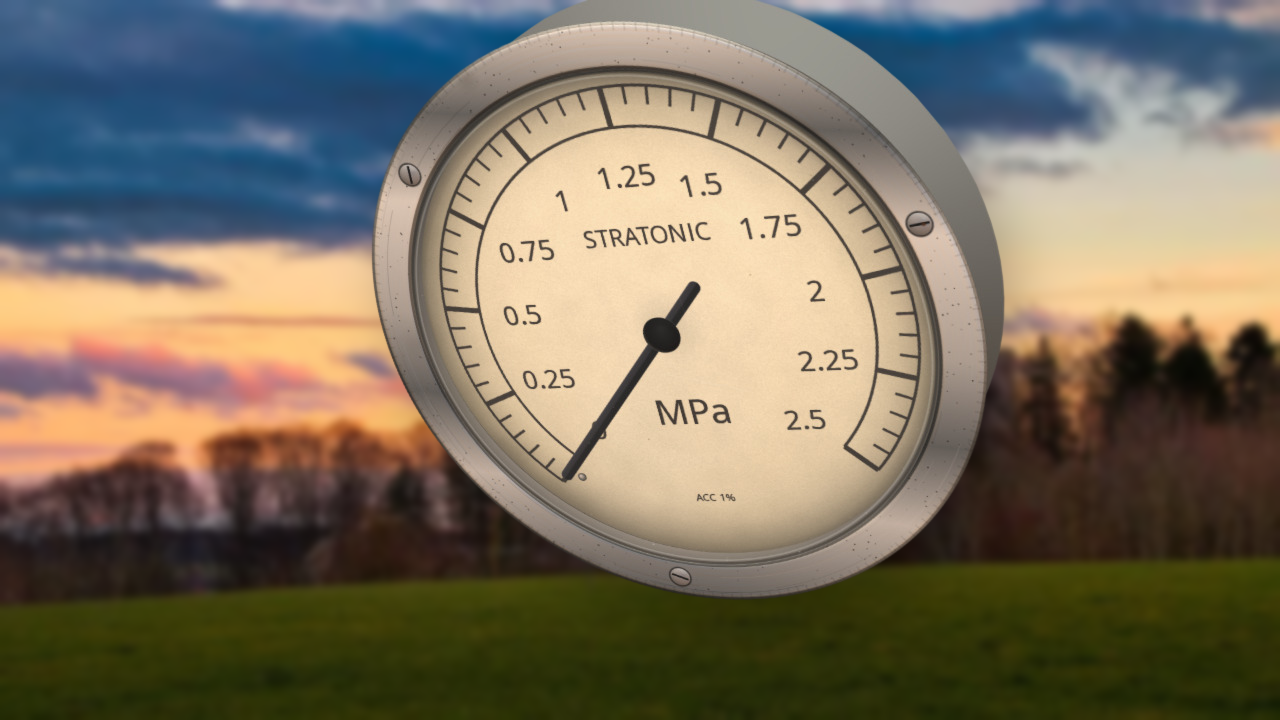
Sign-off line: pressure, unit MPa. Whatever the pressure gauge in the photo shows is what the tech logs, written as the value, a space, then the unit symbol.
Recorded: 0 MPa
